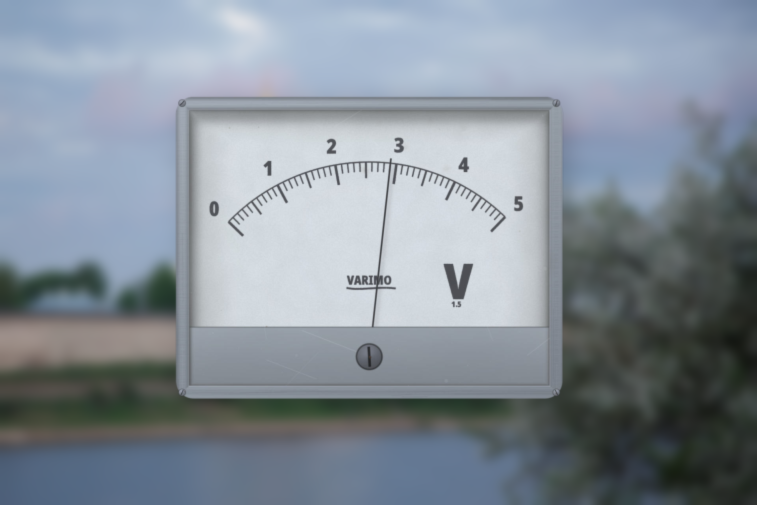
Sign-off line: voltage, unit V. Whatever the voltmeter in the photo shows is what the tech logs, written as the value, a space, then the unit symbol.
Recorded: 2.9 V
